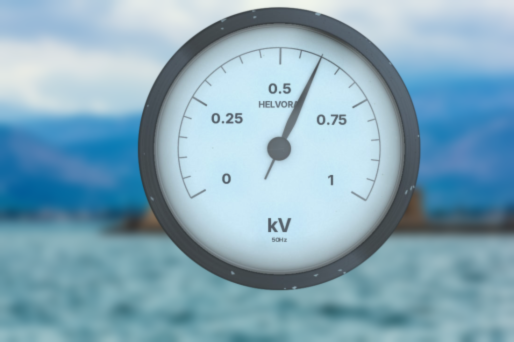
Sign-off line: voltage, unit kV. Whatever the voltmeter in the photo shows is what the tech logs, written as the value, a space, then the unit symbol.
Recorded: 0.6 kV
